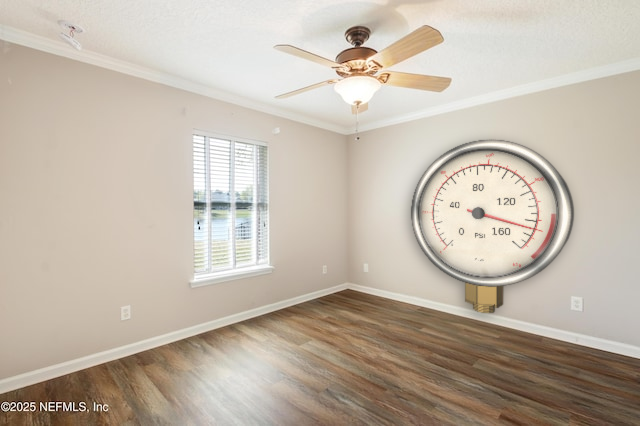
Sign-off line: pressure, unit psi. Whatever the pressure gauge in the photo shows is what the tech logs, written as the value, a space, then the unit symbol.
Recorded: 145 psi
